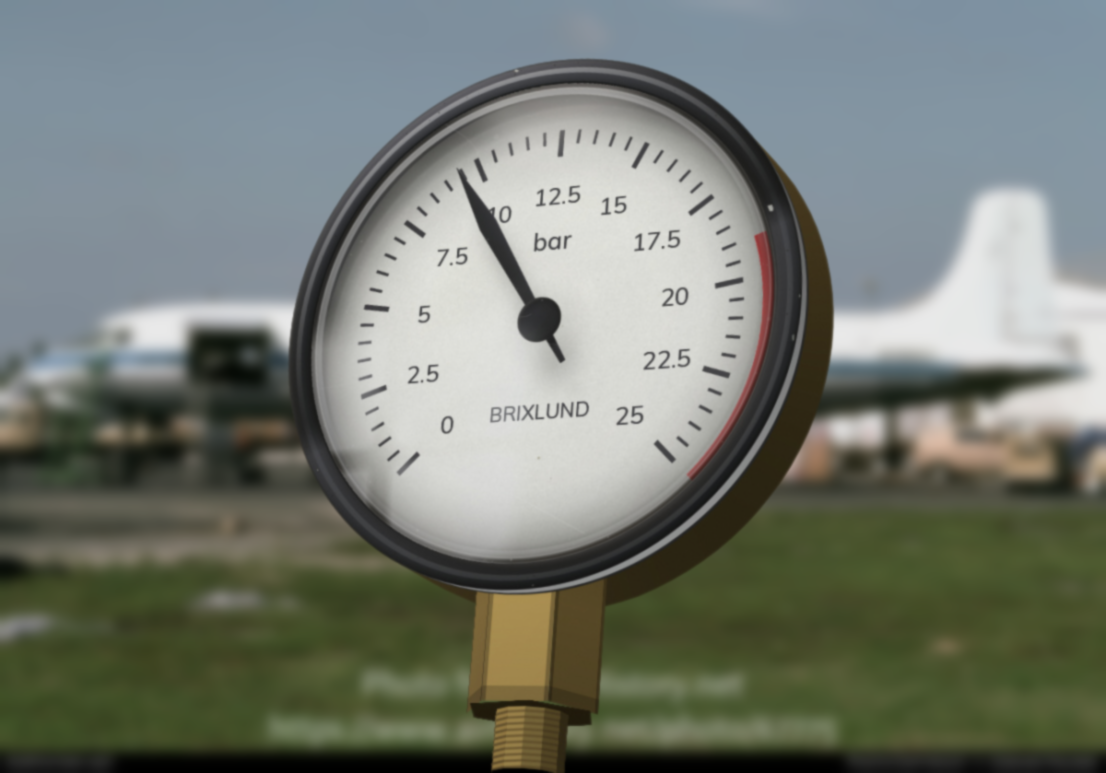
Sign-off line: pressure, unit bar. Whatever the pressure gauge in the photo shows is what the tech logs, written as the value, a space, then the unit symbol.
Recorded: 9.5 bar
